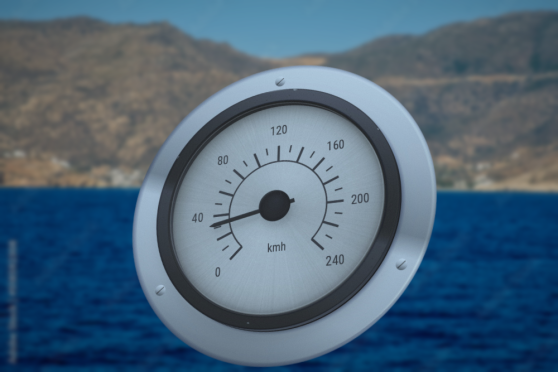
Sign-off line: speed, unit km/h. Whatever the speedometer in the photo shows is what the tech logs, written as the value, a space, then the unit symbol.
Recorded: 30 km/h
